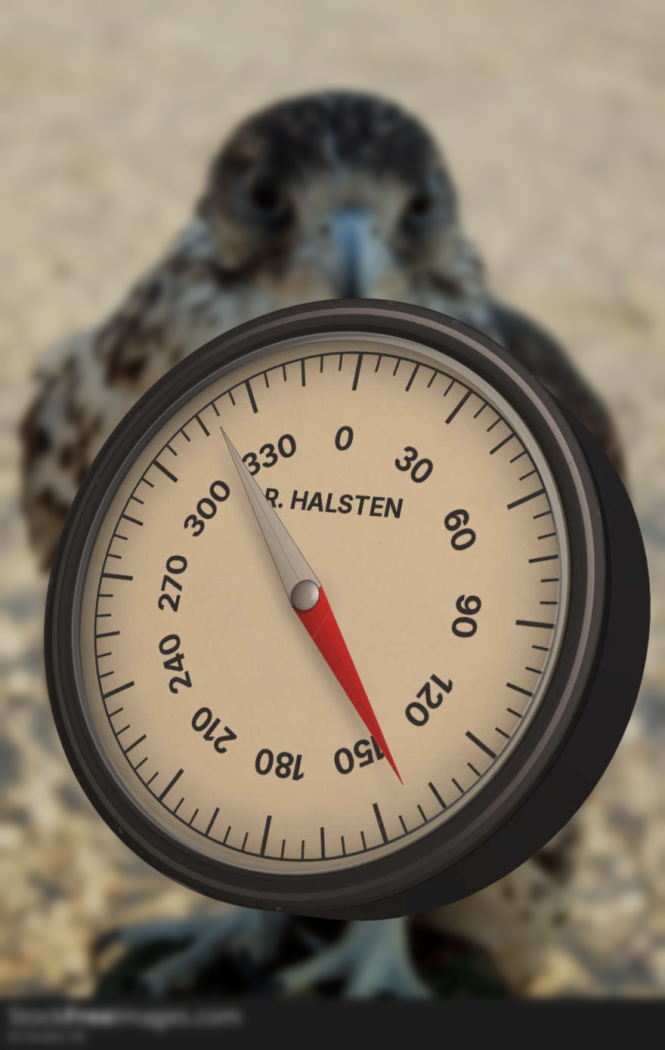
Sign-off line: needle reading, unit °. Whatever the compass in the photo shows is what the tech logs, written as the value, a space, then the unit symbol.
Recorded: 140 °
